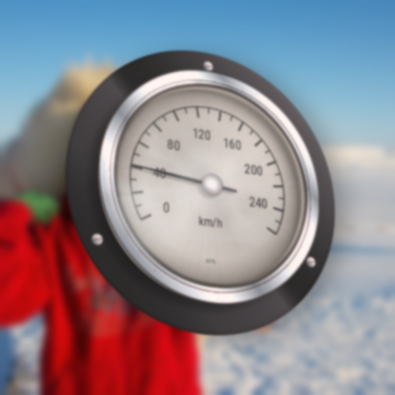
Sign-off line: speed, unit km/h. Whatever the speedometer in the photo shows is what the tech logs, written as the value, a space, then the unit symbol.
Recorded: 40 km/h
